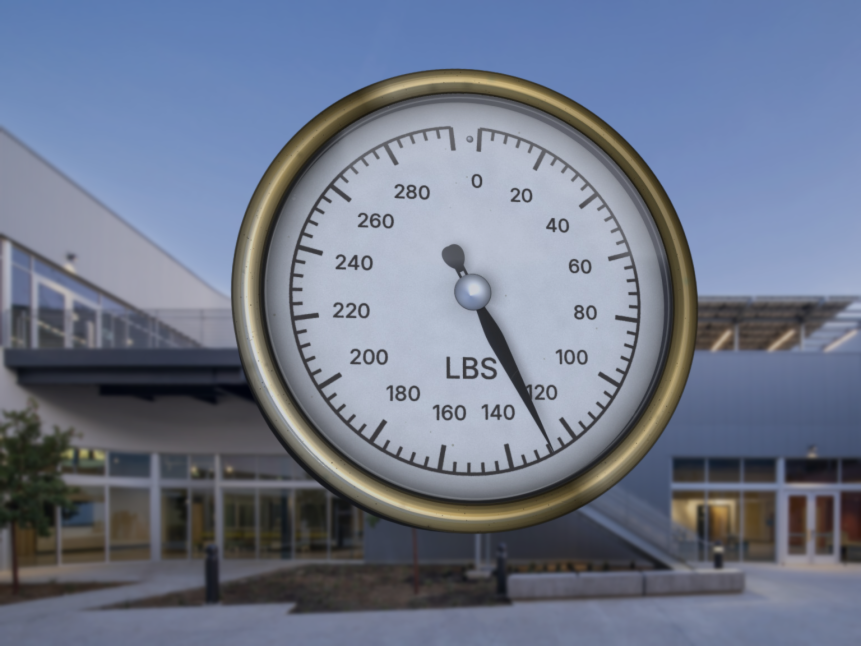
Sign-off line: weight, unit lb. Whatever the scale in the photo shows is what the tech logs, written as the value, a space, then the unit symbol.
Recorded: 128 lb
